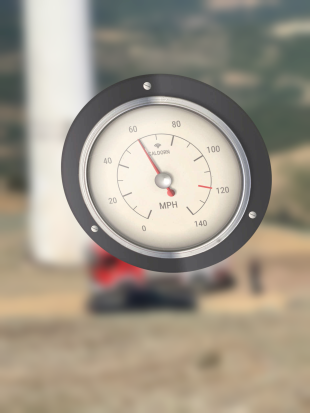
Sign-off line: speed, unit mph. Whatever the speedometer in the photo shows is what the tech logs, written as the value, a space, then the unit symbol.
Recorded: 60 mph
